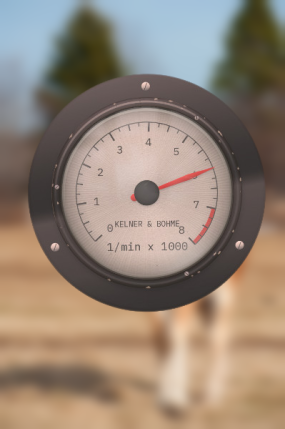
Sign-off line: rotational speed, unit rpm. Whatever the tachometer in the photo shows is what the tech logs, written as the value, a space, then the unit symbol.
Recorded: 6000 rpm
